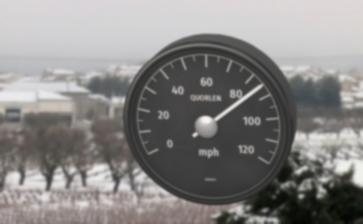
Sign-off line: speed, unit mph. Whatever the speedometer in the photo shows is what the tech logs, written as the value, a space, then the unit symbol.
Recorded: 85 mph
